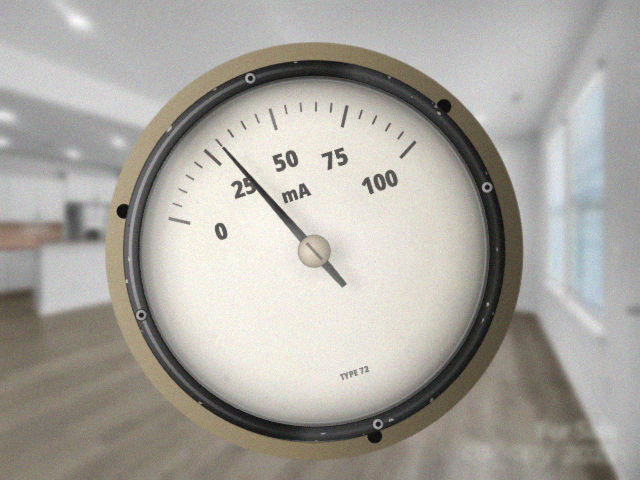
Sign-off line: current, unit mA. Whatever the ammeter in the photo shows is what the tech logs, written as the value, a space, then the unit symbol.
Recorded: 30 mA
